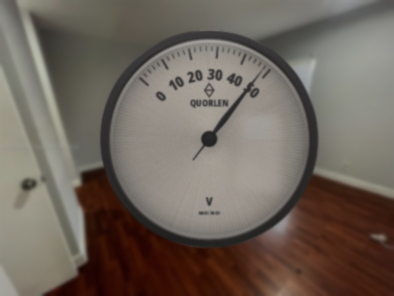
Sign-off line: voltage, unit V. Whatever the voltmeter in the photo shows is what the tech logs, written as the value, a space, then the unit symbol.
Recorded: 48 V
